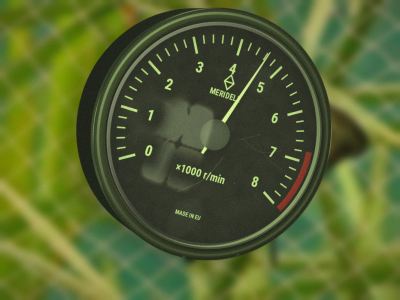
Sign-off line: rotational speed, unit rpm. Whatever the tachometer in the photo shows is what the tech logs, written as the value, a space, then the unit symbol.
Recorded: 4600 rpm
